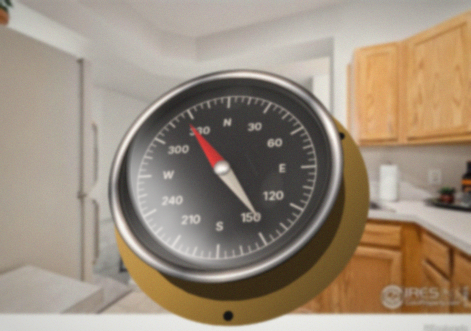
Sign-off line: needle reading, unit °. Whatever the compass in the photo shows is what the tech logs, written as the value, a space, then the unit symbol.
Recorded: 325 °
